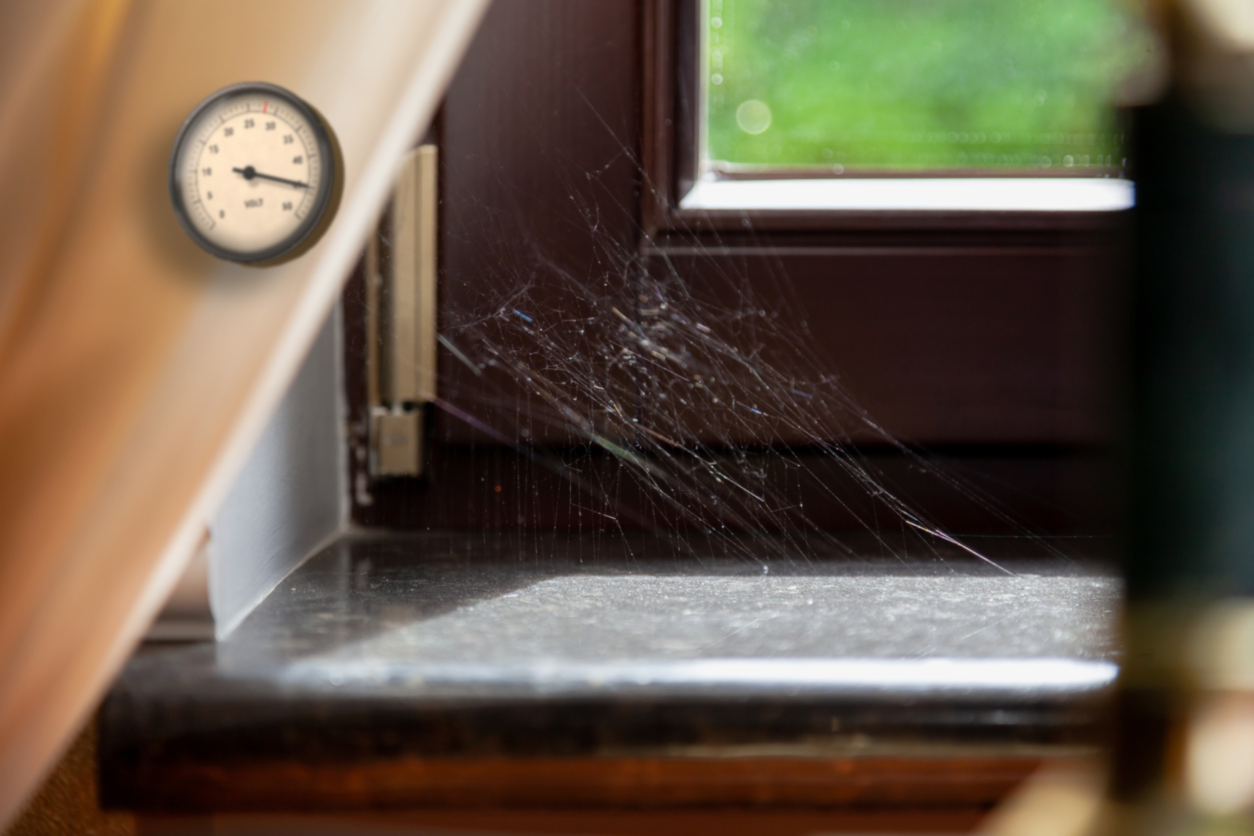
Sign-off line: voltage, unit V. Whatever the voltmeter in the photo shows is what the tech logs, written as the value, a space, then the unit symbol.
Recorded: 45 V
